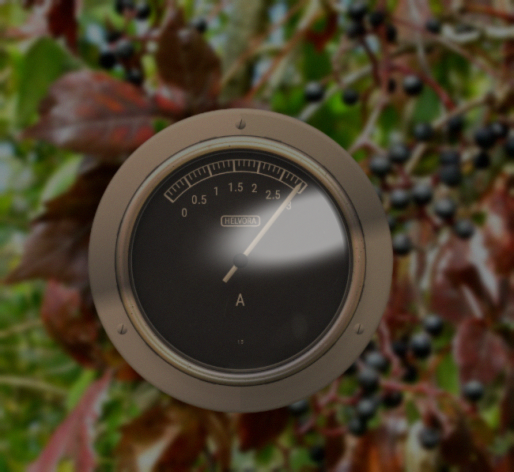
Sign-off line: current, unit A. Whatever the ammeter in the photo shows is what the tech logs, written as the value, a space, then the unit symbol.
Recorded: 2.9 A
